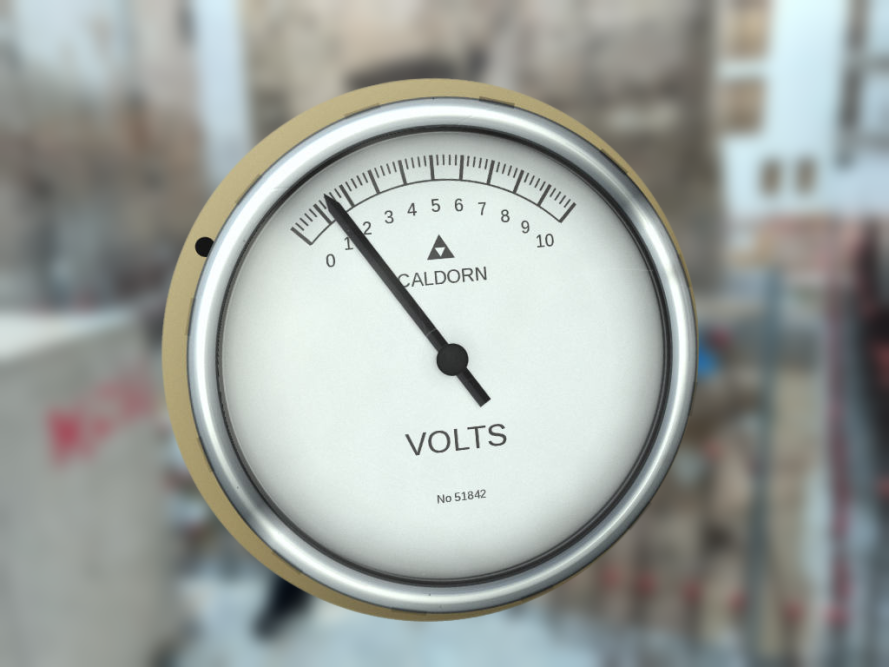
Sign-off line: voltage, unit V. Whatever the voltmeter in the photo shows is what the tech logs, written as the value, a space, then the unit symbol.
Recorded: 1.4 V
